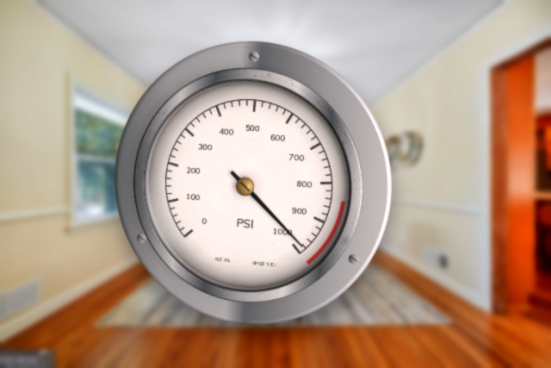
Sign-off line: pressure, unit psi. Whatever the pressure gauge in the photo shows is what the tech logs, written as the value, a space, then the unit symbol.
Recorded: 980 psi
